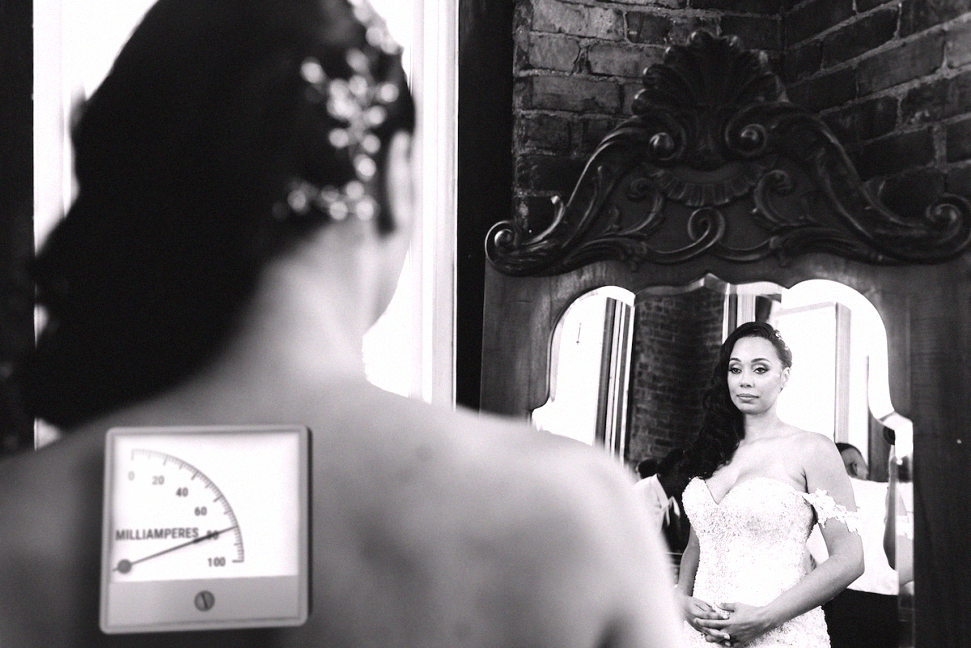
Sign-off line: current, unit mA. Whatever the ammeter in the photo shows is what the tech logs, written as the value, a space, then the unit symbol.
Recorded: 80 mA
